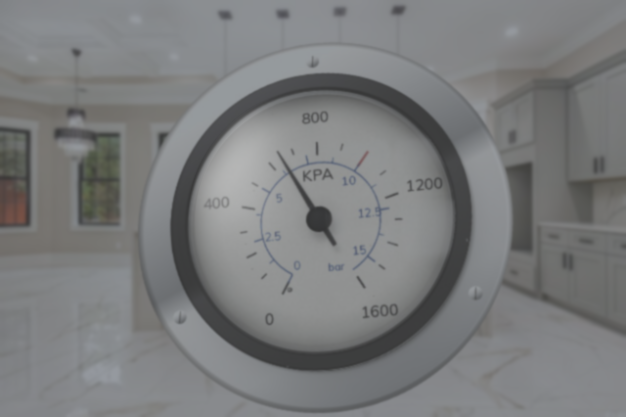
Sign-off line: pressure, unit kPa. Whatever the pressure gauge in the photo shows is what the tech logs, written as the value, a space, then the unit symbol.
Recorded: 650 kPa
